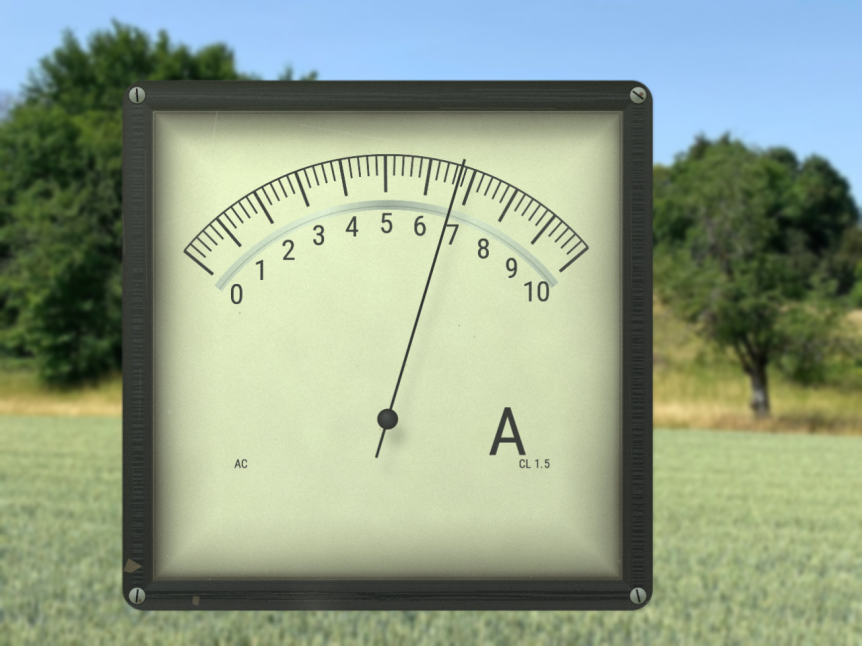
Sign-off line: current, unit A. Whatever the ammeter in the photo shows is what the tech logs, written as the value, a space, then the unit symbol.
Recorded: 6.7 A
